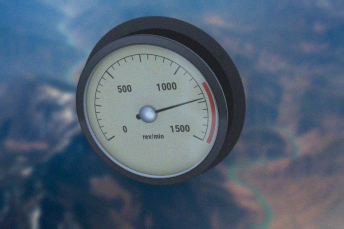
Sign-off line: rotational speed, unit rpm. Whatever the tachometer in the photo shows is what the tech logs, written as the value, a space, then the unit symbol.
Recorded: 1225 rpm
